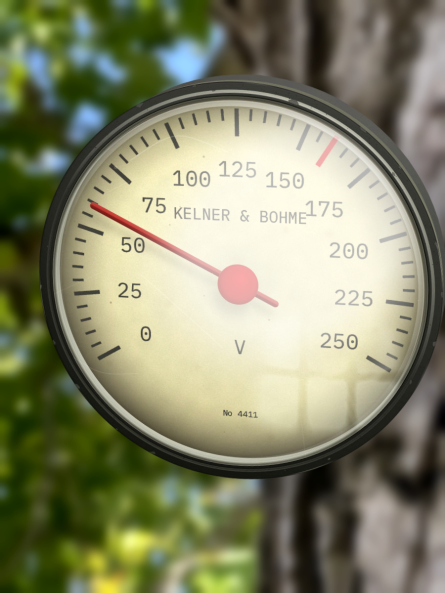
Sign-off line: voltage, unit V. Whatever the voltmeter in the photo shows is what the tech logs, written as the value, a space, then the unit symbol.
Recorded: 60 V
